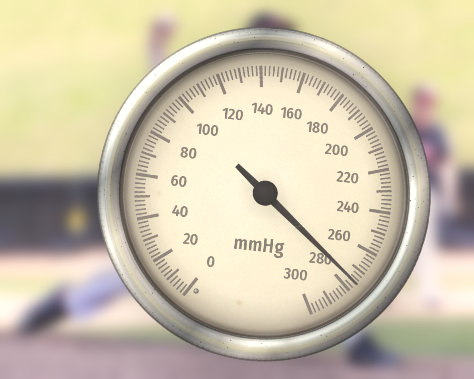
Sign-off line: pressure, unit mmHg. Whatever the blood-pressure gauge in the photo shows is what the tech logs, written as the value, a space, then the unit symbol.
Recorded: 276 mmHg
